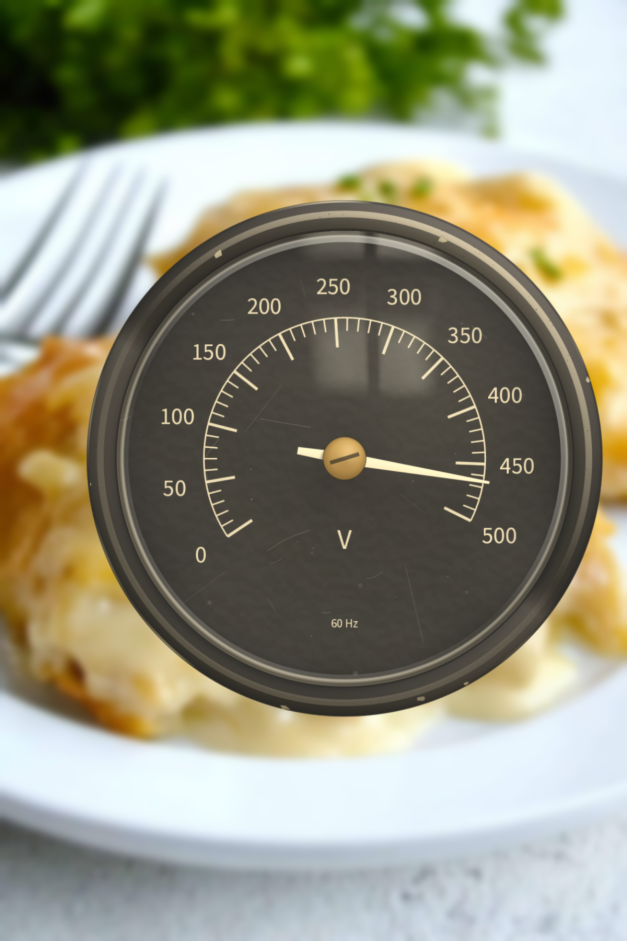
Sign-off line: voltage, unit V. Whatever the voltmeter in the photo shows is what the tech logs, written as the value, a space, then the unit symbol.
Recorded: 465 V
